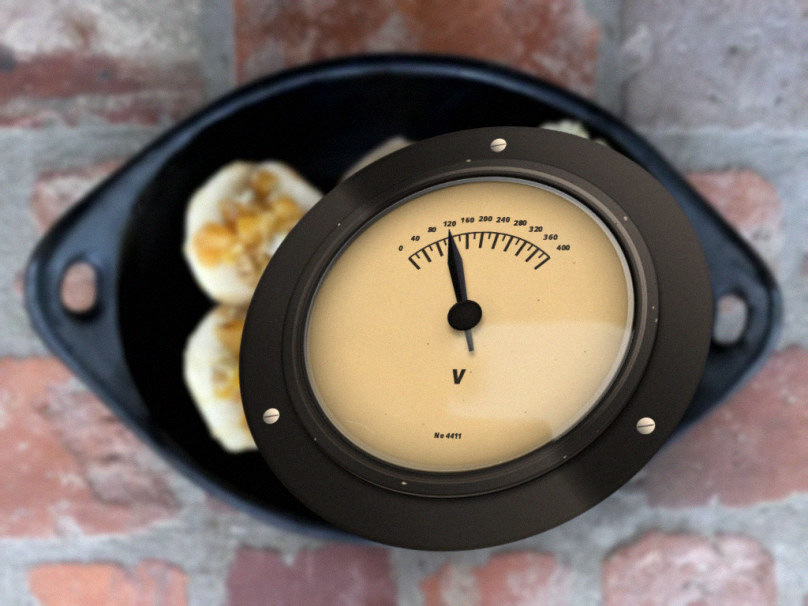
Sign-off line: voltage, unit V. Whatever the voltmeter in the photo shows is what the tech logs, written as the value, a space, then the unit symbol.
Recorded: 120 V
